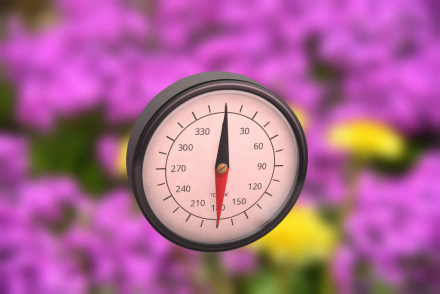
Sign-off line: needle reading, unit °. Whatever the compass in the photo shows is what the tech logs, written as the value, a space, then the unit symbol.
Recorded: 180 °
